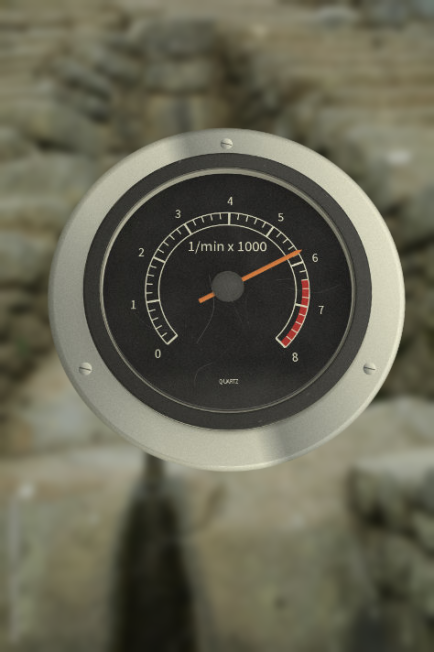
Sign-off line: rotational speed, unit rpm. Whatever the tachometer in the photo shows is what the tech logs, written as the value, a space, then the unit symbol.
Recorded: 5800 rpm
